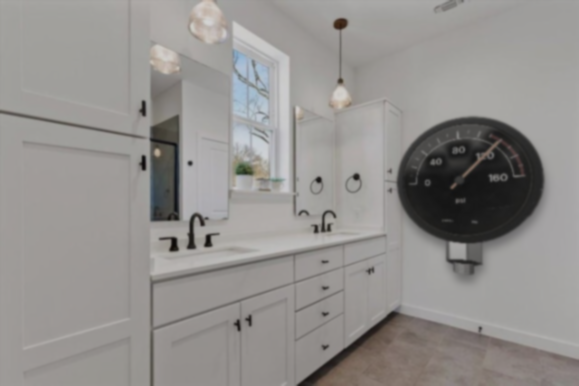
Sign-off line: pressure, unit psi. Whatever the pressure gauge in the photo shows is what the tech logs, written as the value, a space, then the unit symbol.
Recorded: 120 psi
